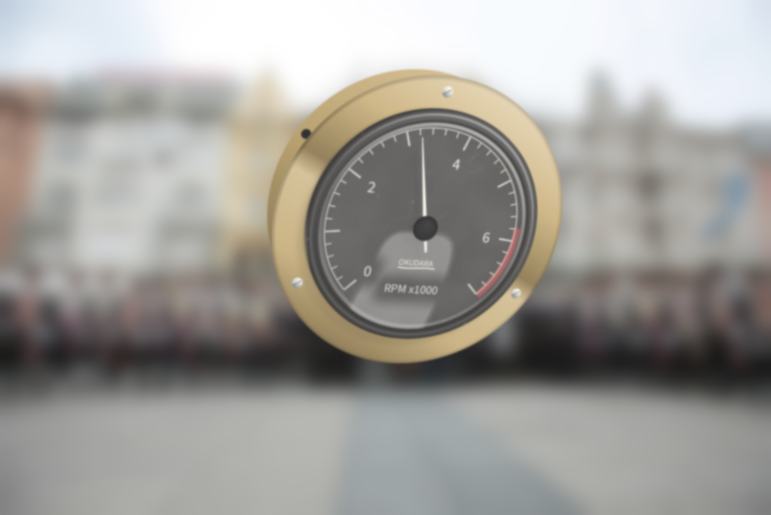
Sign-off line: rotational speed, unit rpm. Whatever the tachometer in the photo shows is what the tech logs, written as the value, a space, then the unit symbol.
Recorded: 3200 rpm
